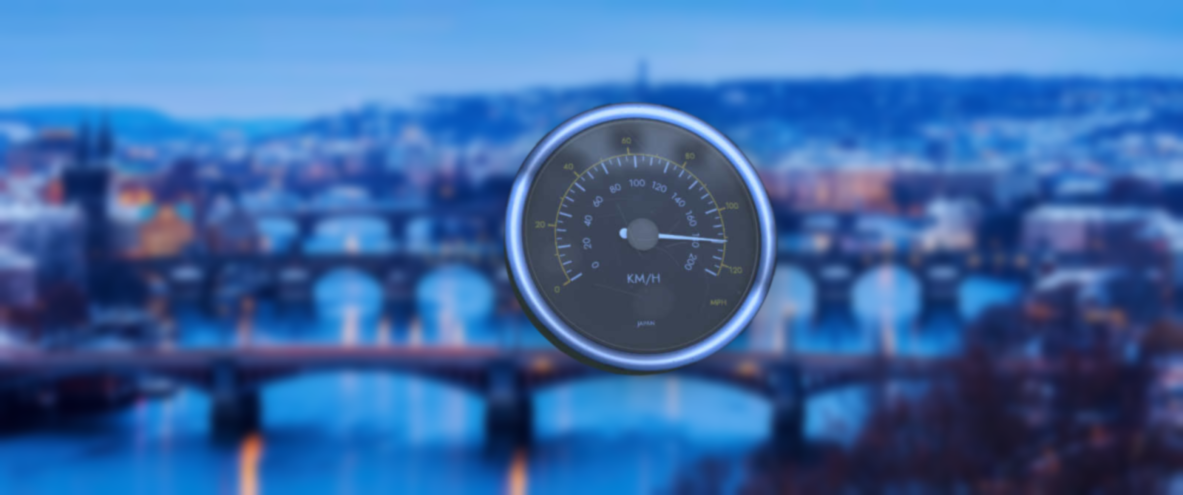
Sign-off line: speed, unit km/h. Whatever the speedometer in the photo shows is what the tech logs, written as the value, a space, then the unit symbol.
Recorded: 180 km/h
